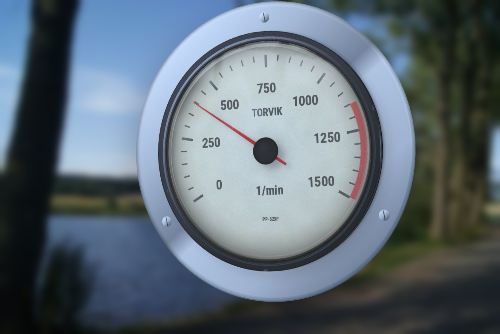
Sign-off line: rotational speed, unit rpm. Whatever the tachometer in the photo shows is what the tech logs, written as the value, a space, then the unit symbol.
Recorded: 400 rpm
